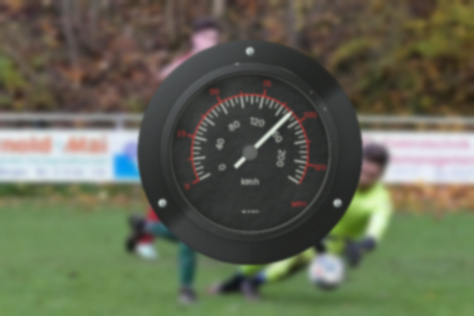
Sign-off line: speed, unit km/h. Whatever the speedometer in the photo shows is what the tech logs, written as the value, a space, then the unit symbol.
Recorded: 150 km/h
